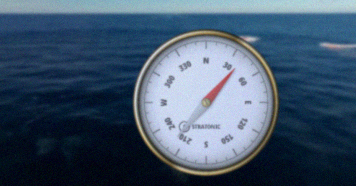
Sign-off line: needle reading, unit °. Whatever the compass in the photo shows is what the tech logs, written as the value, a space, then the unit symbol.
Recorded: 40 °
